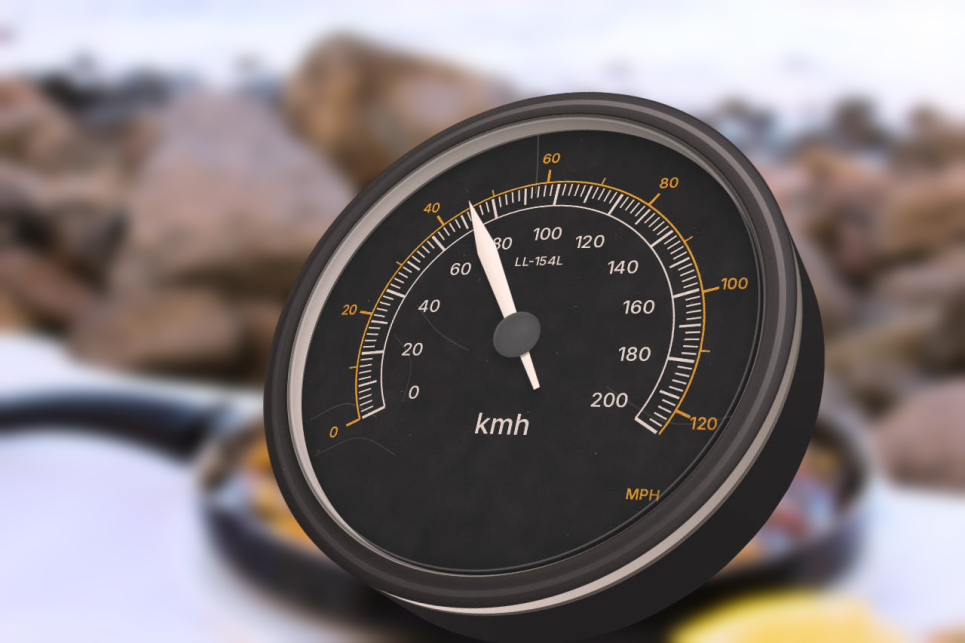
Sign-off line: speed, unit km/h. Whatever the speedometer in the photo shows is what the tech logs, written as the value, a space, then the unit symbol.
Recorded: 74 km/h
